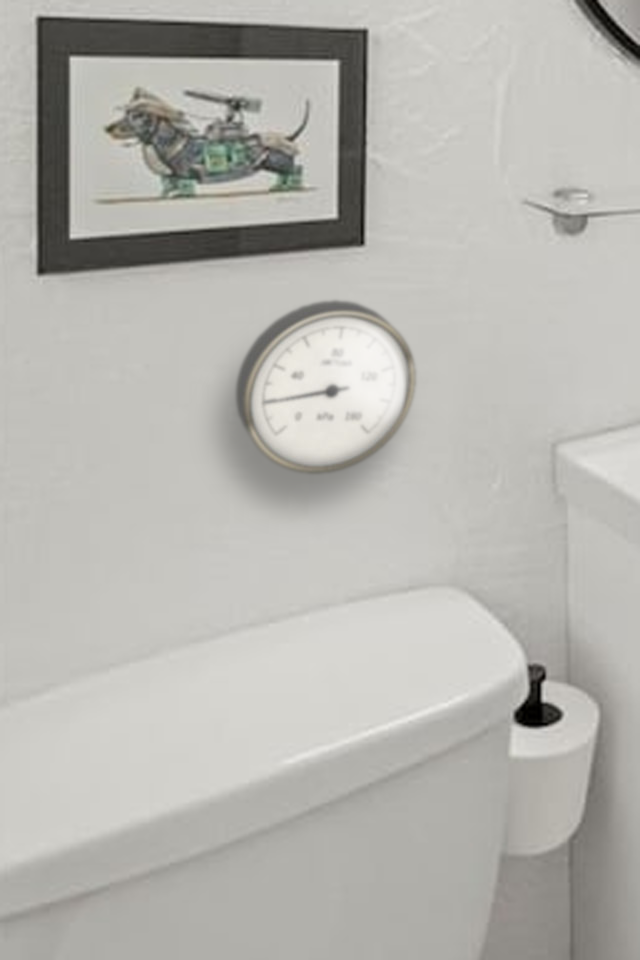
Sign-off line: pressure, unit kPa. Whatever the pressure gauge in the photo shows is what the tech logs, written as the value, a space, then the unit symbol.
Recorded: 20 kPa
